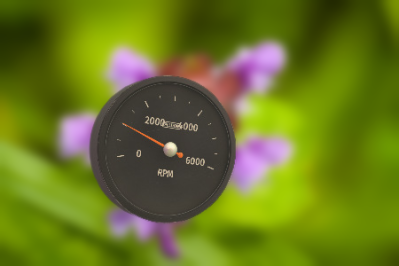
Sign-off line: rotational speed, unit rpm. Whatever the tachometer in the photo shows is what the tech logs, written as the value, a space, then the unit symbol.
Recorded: 1000 rpm
